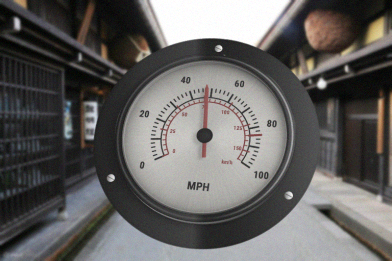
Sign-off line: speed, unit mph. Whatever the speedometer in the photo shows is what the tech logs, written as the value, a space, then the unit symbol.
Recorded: 48 mph
